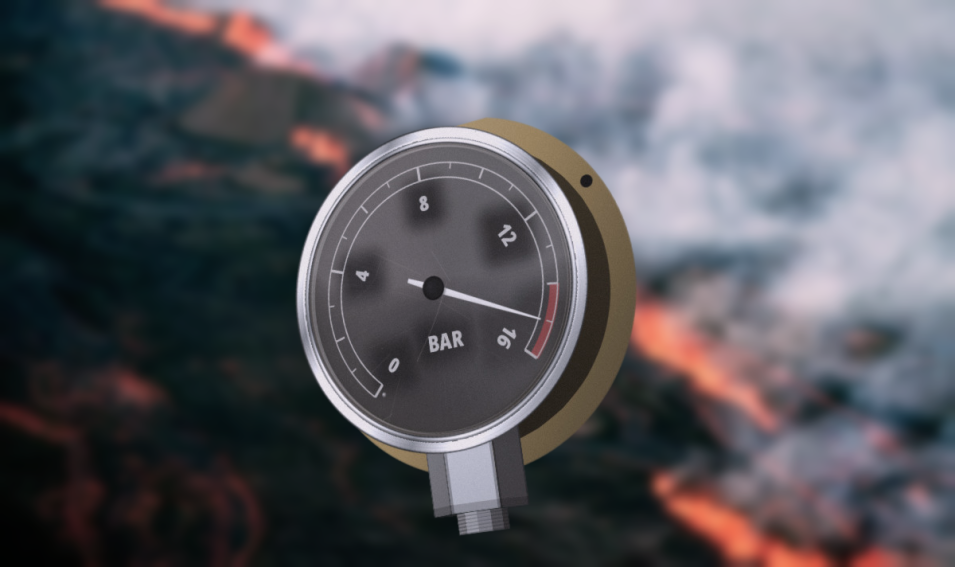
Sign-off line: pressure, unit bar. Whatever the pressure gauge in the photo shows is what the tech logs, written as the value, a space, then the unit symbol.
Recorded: 15 bar
